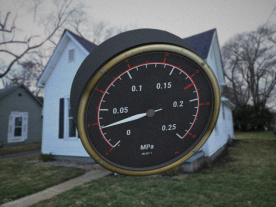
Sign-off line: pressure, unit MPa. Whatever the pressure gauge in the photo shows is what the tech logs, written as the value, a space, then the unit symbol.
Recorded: 0.03 MPa
